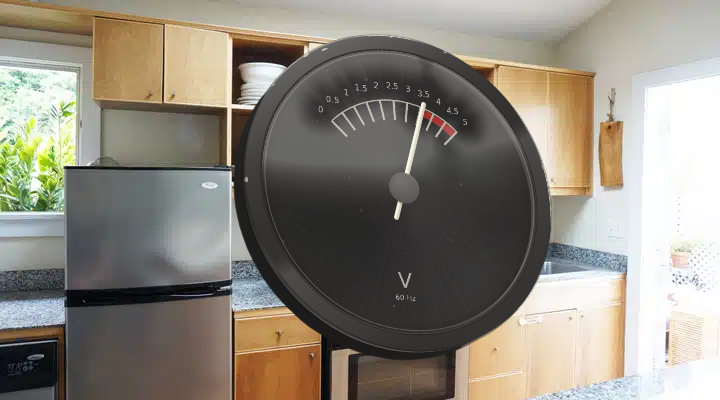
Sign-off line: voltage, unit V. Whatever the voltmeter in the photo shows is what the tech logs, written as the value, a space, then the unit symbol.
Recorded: 3.5 V
